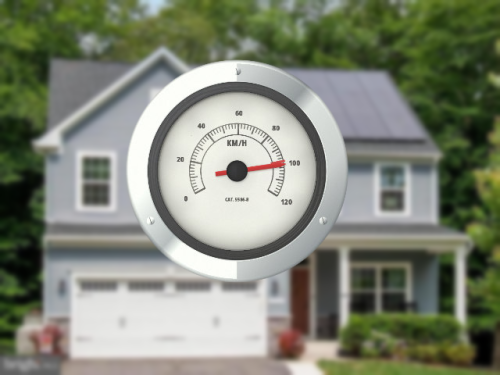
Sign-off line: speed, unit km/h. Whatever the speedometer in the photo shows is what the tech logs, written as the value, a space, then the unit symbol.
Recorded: 100 km/h
